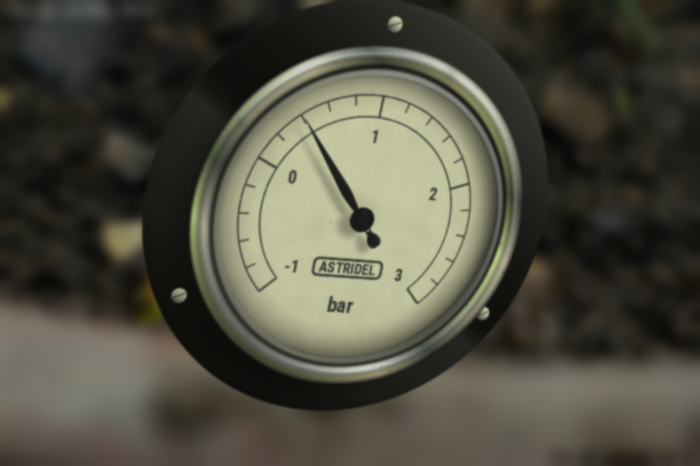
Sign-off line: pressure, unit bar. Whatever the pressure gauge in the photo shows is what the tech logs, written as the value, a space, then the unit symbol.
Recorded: 0.4 bar
